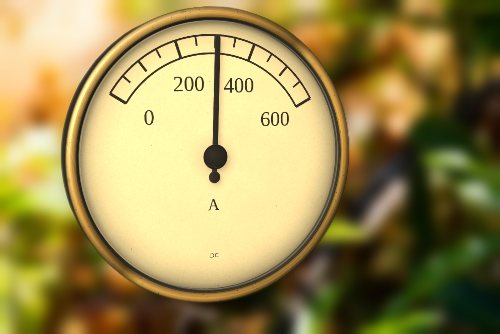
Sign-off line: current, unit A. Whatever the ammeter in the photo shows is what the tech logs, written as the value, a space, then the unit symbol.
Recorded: 300 A
